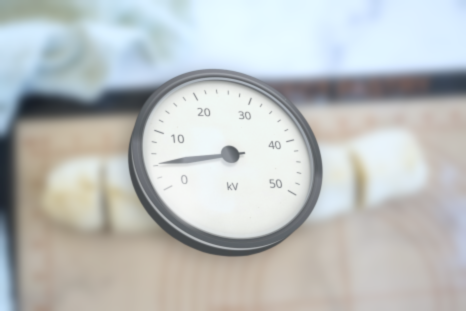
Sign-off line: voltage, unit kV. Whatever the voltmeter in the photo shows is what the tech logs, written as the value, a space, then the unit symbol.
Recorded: 4 kV
